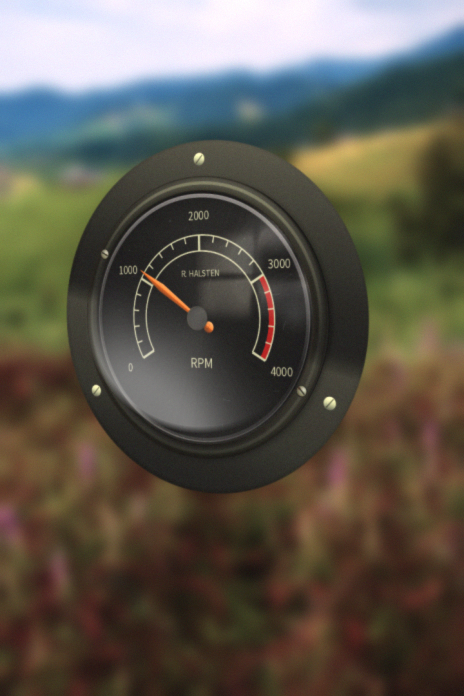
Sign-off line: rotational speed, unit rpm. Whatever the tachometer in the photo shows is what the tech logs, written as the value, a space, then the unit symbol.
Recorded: 1100 rpm
